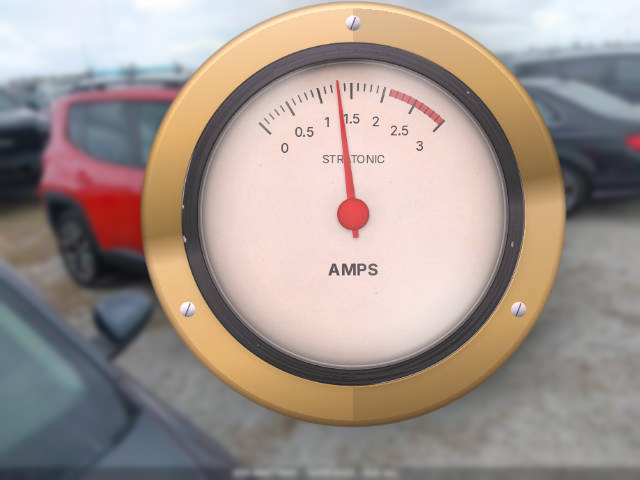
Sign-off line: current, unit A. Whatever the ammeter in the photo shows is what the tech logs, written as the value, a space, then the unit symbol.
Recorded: 1.3 A
